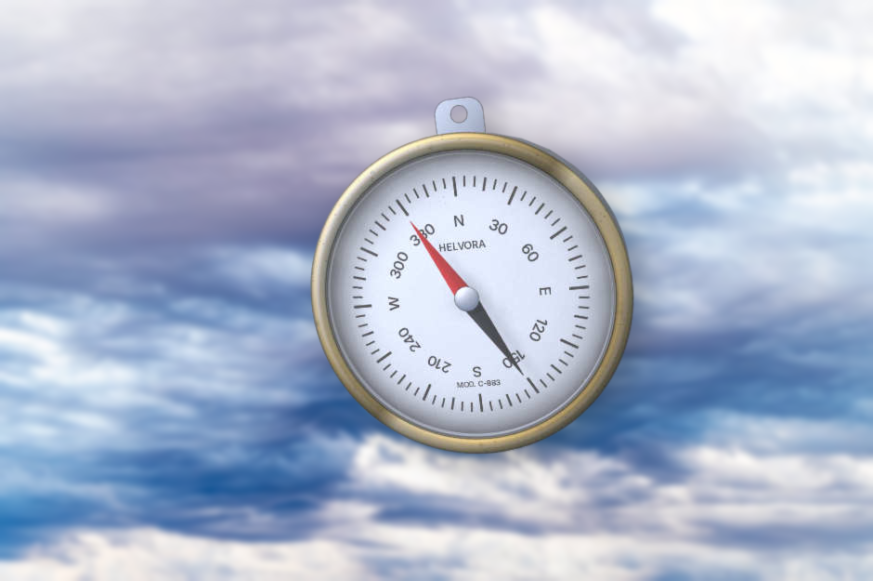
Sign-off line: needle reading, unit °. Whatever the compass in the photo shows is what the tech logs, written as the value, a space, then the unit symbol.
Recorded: 330 °
